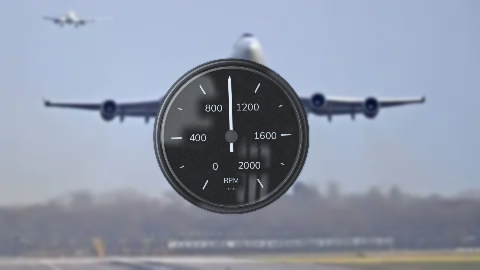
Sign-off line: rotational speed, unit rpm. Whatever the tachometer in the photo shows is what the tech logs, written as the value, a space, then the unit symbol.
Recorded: 1000 rpm
